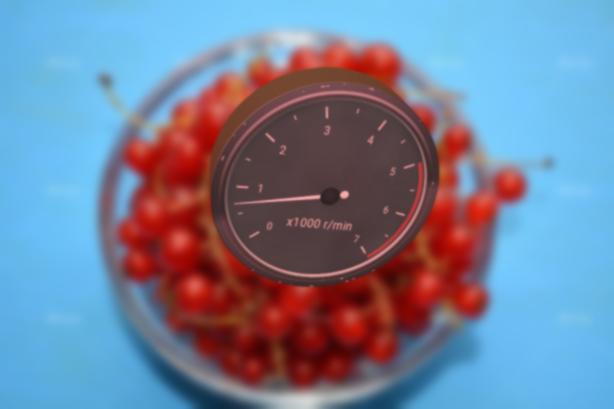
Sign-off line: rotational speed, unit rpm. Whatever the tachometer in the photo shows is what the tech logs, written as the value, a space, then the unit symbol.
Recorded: 750 rpm
